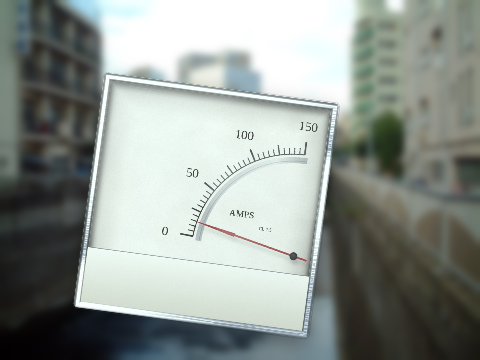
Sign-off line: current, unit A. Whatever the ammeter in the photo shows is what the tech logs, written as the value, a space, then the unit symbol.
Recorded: 15 A
